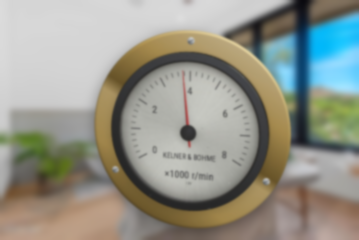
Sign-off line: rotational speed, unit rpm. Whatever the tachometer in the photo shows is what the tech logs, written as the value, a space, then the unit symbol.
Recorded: 3800 rpm
